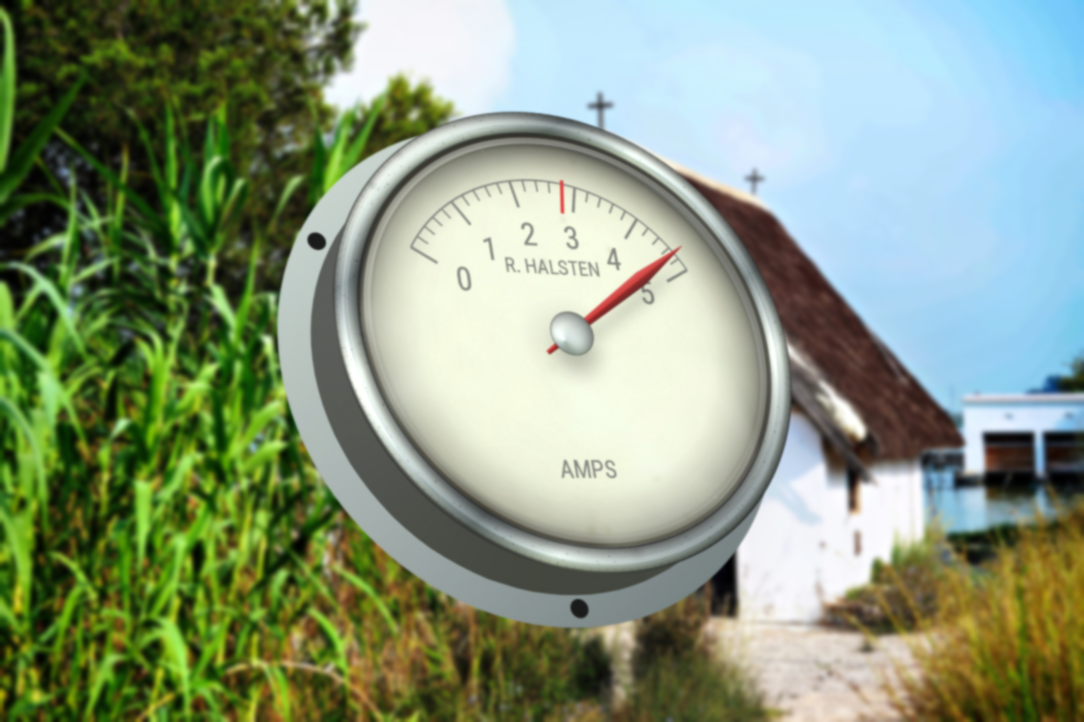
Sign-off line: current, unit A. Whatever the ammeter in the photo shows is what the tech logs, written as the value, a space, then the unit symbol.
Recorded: 4.7 A
